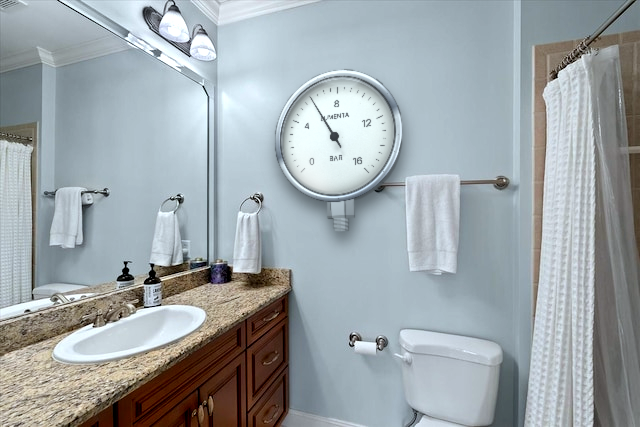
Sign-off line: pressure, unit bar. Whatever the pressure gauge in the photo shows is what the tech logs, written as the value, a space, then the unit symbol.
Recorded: 6 bar
